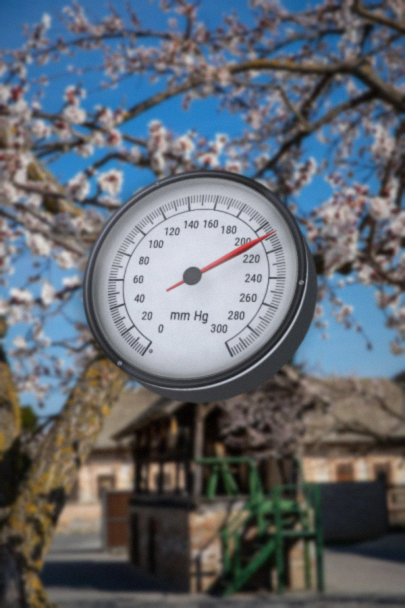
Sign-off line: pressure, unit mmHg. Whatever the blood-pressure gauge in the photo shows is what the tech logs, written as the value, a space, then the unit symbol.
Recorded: 210 mmHg
